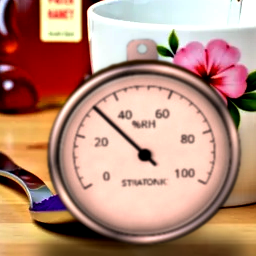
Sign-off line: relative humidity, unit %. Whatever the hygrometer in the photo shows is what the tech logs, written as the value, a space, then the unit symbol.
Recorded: 32 %
